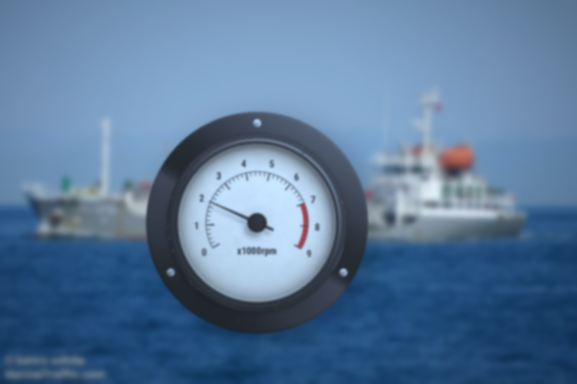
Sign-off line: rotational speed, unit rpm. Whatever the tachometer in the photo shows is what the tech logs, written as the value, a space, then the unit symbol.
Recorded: 2000 rpm
